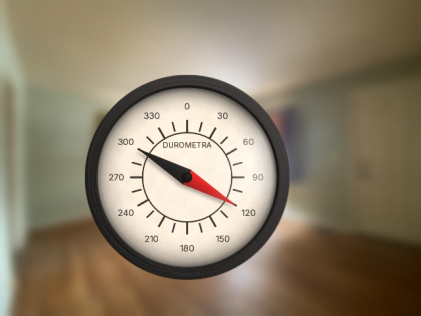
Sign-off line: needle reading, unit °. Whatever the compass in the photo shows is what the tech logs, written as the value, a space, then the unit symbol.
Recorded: 120 °
